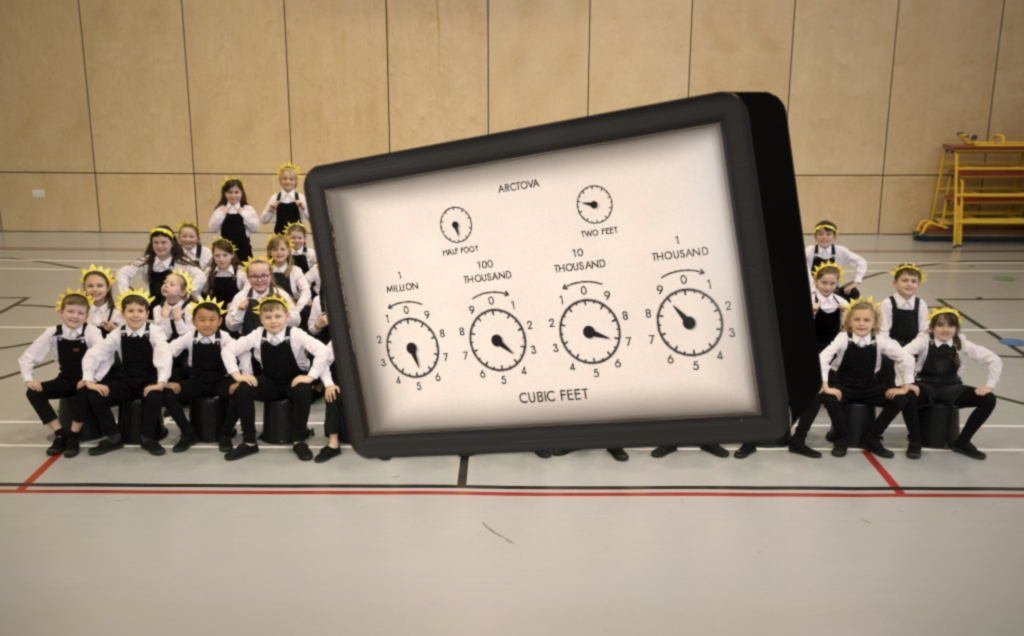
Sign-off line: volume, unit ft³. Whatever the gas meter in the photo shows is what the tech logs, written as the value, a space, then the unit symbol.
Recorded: 536900 ft³
